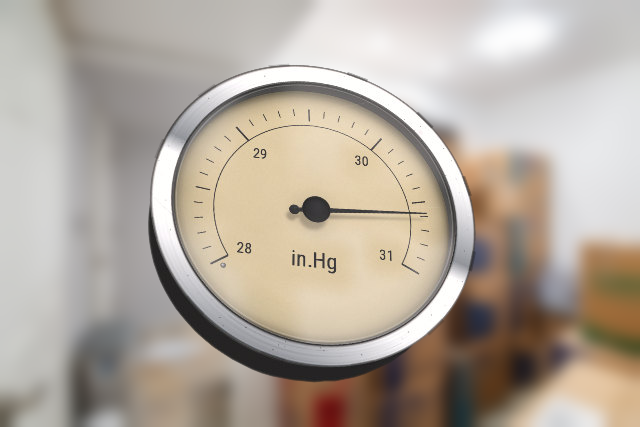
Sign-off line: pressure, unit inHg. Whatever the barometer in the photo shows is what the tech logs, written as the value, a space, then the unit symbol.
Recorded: 30.6 inHg
